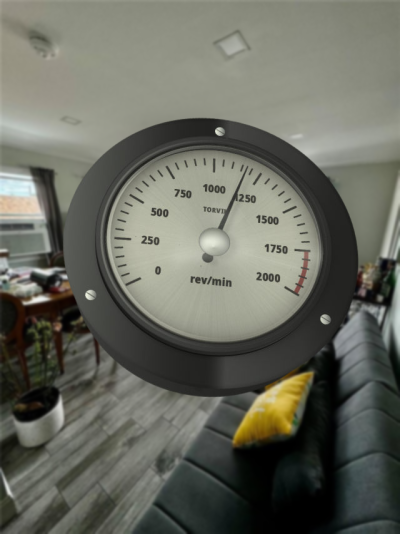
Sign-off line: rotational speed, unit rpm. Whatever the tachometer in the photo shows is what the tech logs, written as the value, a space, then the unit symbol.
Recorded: 1175 rpm
